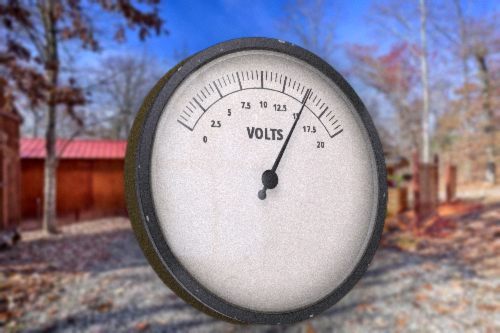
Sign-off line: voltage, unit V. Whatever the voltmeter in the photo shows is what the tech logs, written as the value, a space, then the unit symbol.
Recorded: 15 V
